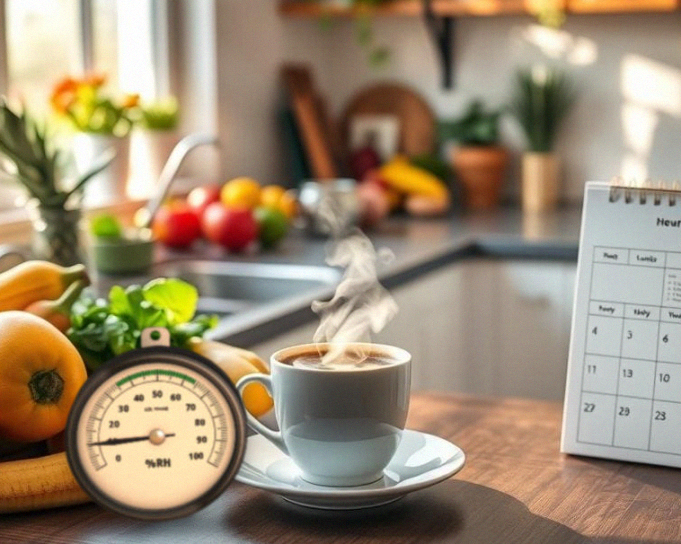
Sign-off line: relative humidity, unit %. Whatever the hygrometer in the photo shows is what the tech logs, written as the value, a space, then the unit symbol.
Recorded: 10 %
